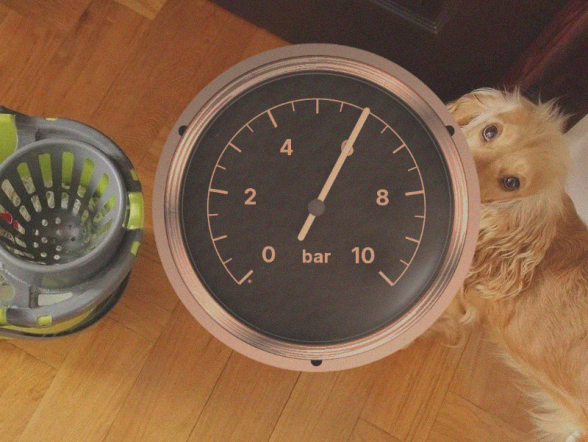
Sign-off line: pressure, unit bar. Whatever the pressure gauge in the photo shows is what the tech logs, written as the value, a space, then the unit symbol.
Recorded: 6 bar
